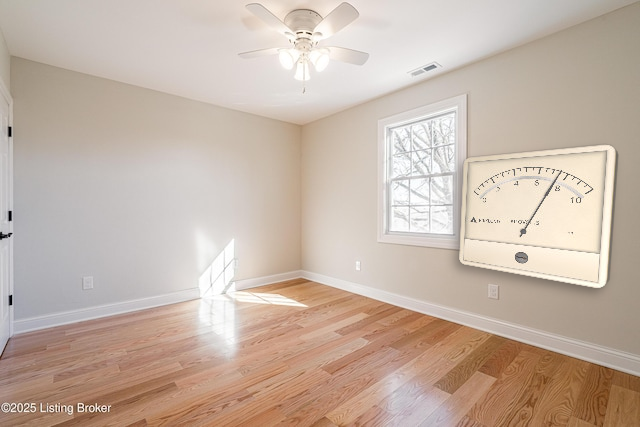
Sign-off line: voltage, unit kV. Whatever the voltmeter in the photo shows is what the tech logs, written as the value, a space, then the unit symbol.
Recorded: 7.5 kV
